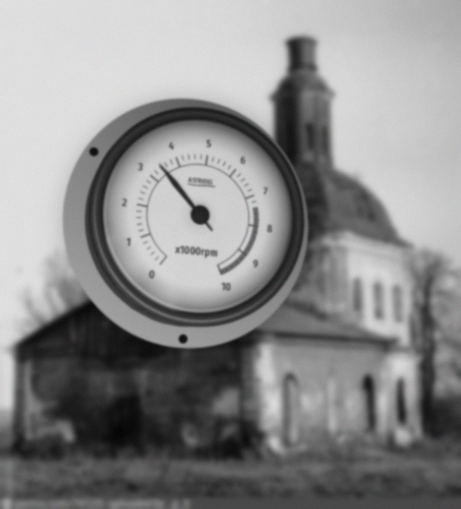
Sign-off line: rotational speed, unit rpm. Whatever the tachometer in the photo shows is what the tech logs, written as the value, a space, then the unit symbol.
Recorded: 3400 rpm
